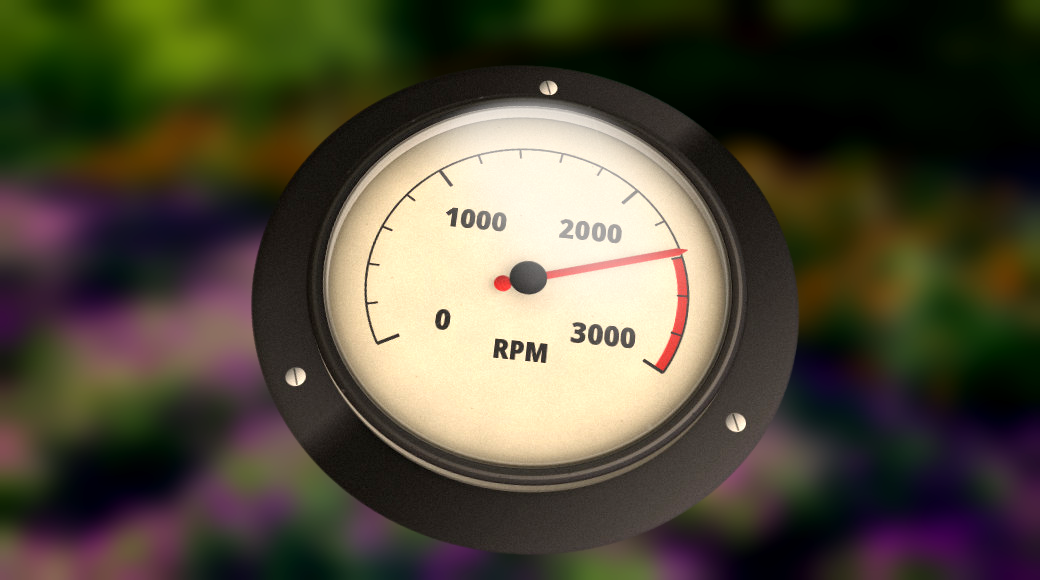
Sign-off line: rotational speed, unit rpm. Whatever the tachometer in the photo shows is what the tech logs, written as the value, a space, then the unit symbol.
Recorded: 2400 rpm
